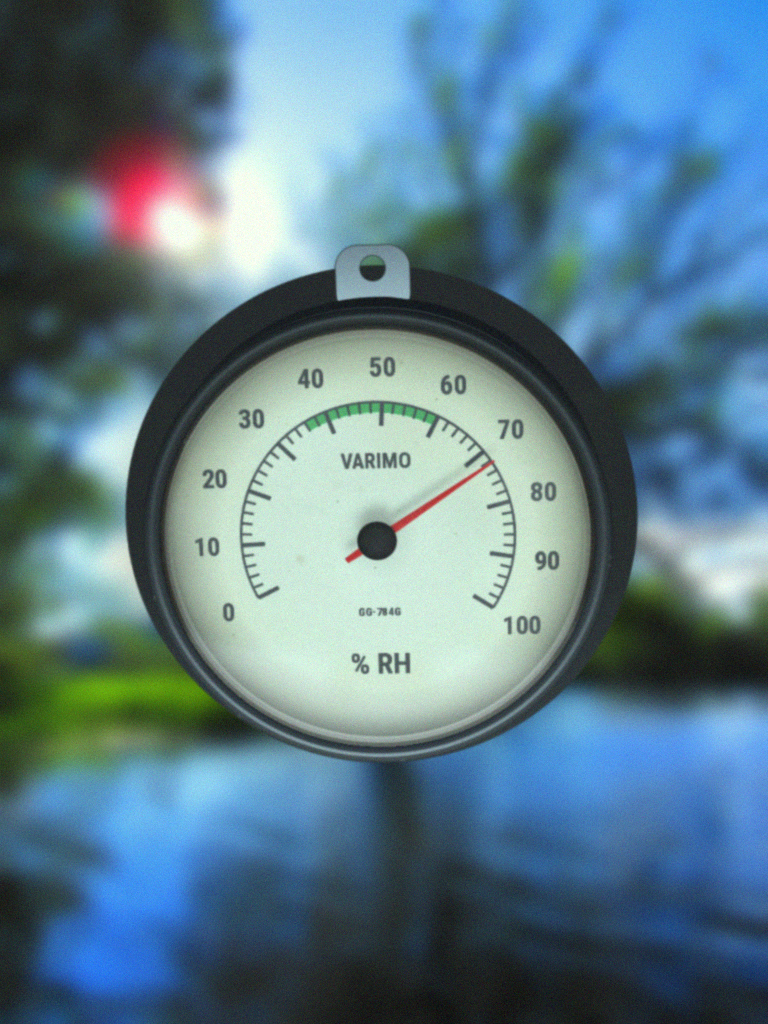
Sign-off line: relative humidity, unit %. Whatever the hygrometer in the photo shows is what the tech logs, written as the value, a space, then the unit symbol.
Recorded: 72 %
